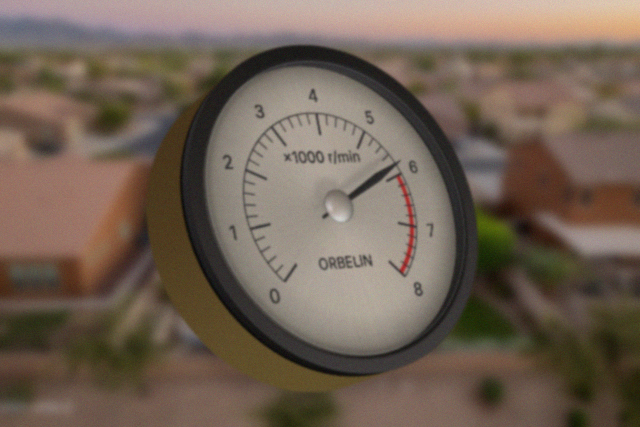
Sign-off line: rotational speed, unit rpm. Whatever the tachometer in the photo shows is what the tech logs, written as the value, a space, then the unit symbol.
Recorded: 5800 rpm
